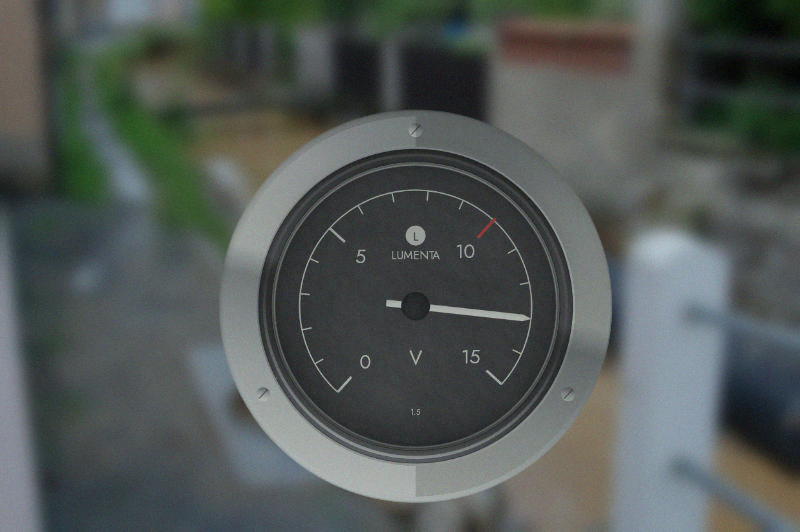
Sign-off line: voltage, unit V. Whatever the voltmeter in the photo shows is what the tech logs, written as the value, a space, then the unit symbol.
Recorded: 13 V
